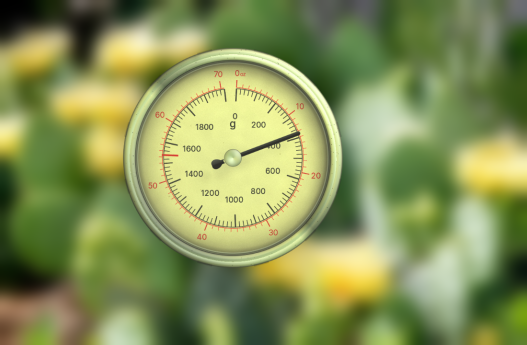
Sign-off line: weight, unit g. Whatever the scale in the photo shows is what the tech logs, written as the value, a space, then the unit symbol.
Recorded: 380 g
